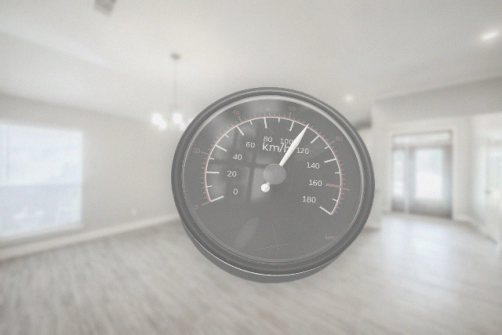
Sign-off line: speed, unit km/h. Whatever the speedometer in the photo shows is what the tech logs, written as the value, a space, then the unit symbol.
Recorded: 110 km/h
